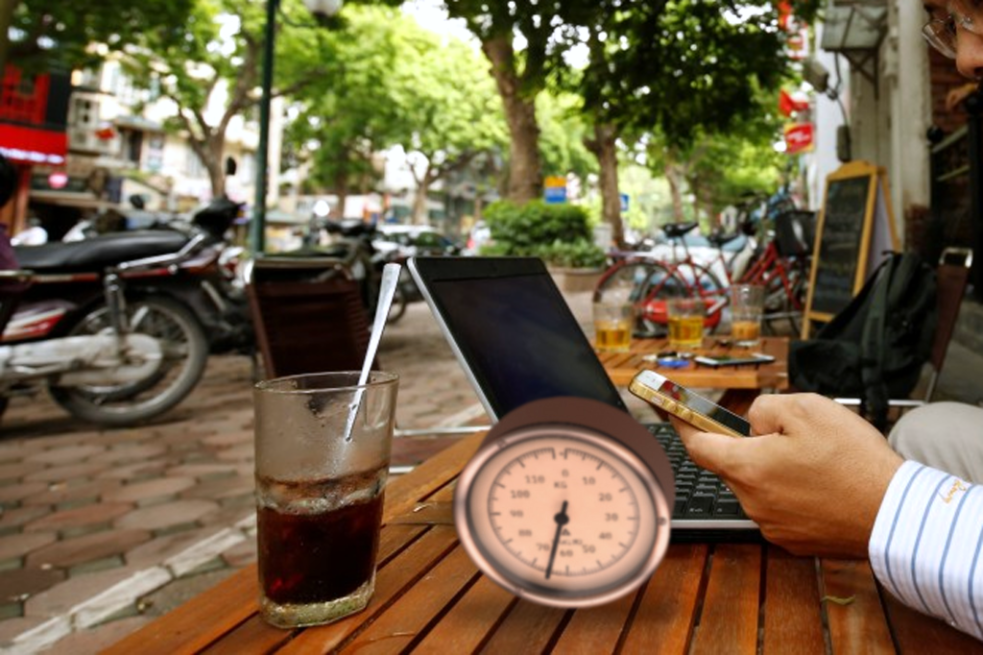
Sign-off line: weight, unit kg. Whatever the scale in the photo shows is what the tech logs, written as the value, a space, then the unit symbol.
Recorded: 65 kg
